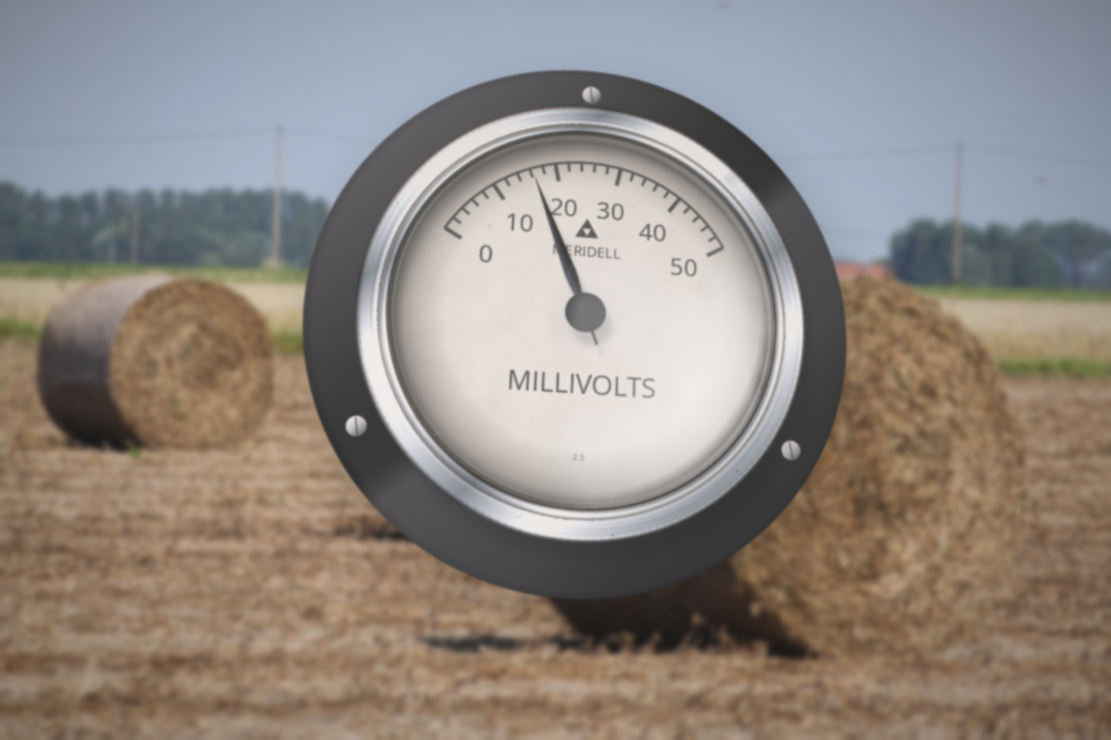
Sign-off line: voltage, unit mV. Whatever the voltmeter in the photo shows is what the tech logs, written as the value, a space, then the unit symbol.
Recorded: 16 mV
